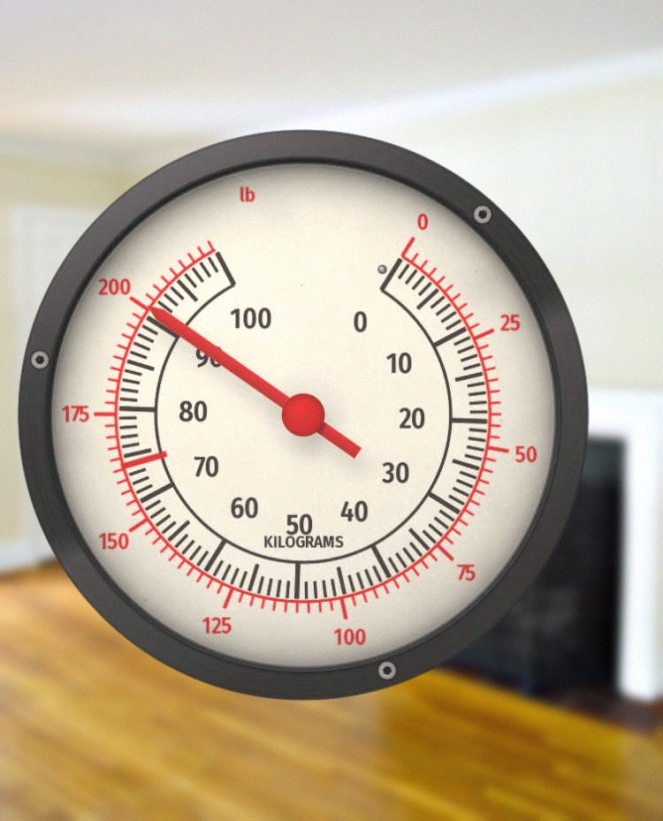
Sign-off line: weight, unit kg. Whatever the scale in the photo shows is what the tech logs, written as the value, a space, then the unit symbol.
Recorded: 91 kg
